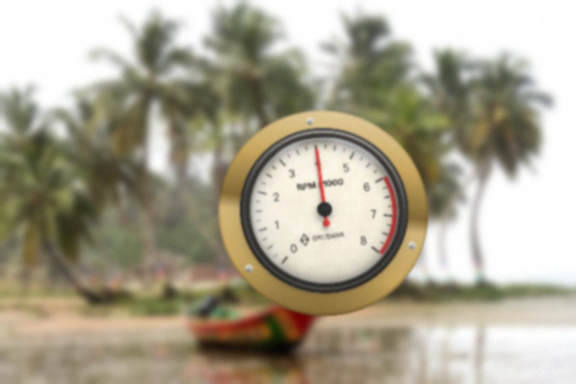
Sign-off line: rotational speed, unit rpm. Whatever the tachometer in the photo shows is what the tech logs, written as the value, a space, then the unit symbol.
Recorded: 4000 rpm
